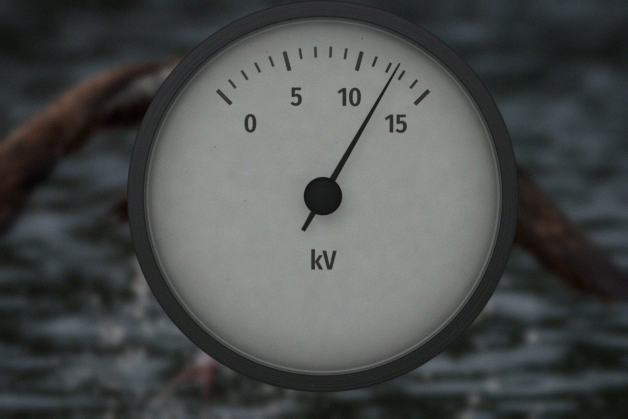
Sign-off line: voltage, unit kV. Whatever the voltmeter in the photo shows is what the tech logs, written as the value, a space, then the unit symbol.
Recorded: 12.5 kV
